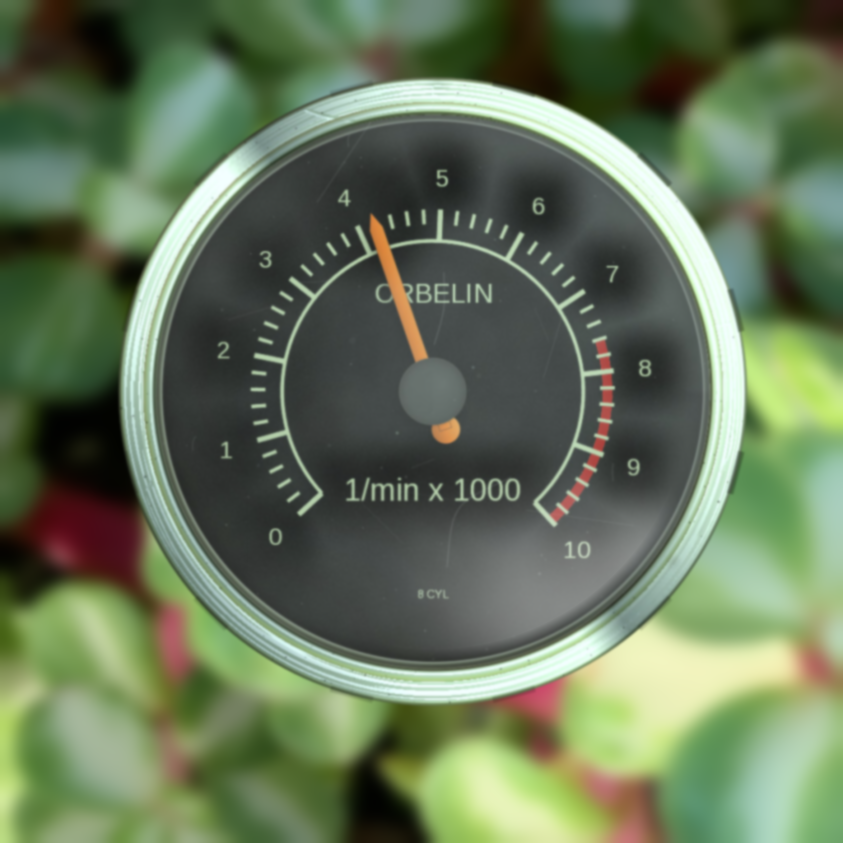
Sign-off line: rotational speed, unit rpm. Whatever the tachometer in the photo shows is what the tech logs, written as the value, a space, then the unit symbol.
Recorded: 4200 rpm
